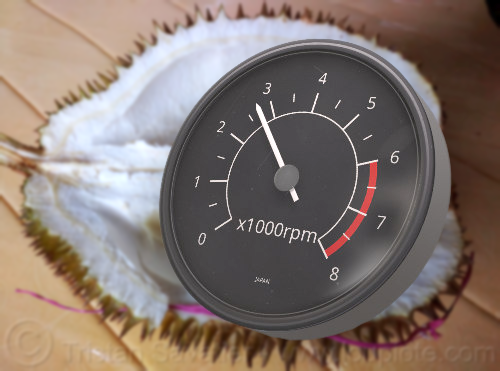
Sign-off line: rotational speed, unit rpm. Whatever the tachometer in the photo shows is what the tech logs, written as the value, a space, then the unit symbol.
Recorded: 2750 rpm
